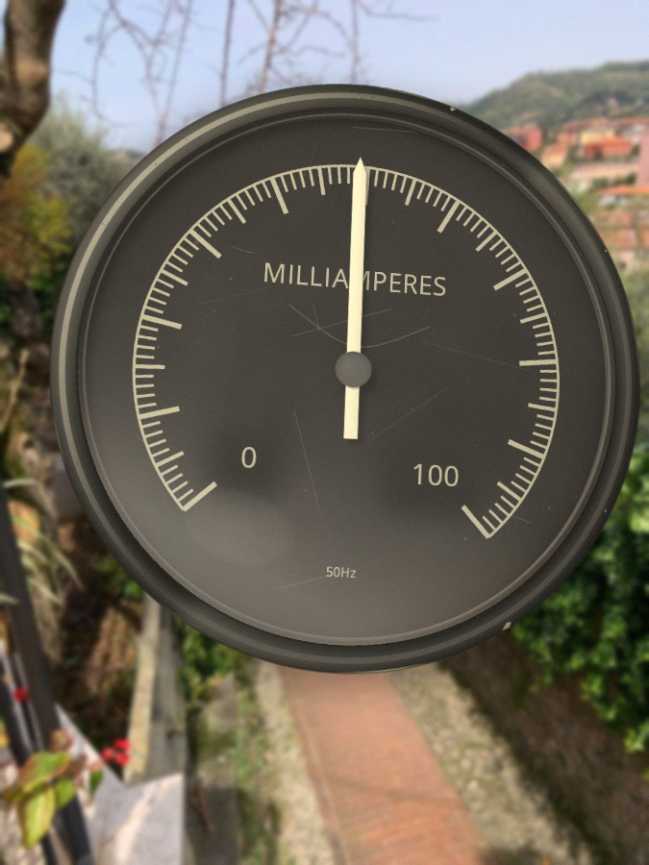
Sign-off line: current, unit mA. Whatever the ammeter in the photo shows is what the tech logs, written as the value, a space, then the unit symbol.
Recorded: 49 mA
